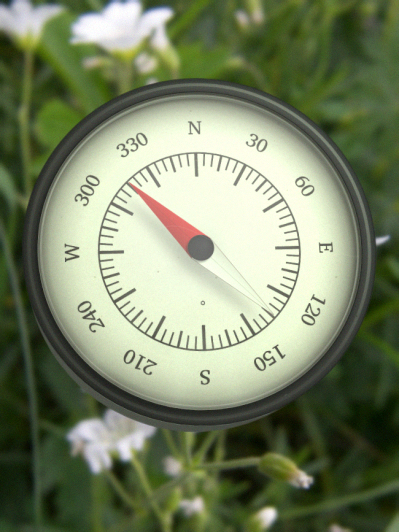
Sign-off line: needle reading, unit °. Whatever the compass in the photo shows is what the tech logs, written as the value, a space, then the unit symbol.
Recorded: 315 °
